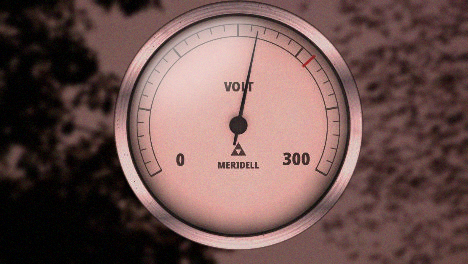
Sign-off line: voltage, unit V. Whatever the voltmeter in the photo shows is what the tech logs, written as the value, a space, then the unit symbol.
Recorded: 165 V
